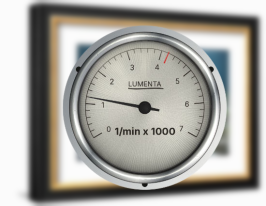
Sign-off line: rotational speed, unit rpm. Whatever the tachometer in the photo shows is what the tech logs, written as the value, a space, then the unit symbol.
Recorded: 1200 rpm
